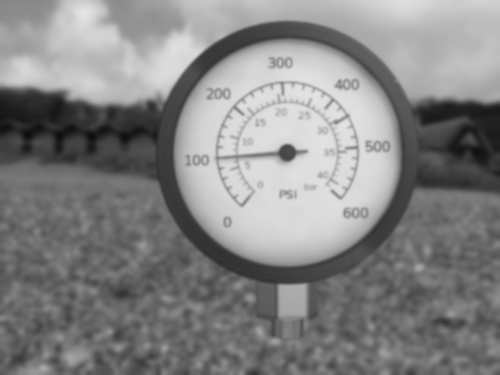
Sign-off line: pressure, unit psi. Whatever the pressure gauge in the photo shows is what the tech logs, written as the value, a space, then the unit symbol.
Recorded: 100 psi
